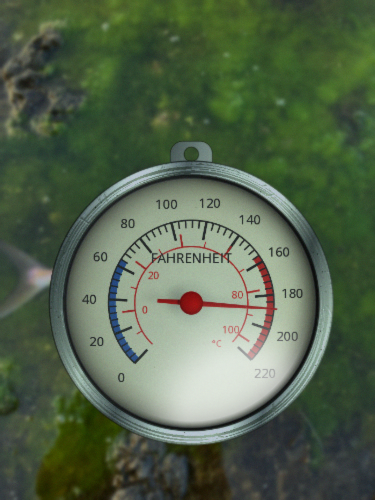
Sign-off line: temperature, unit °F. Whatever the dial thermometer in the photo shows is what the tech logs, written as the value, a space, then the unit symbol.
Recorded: 188 °F
